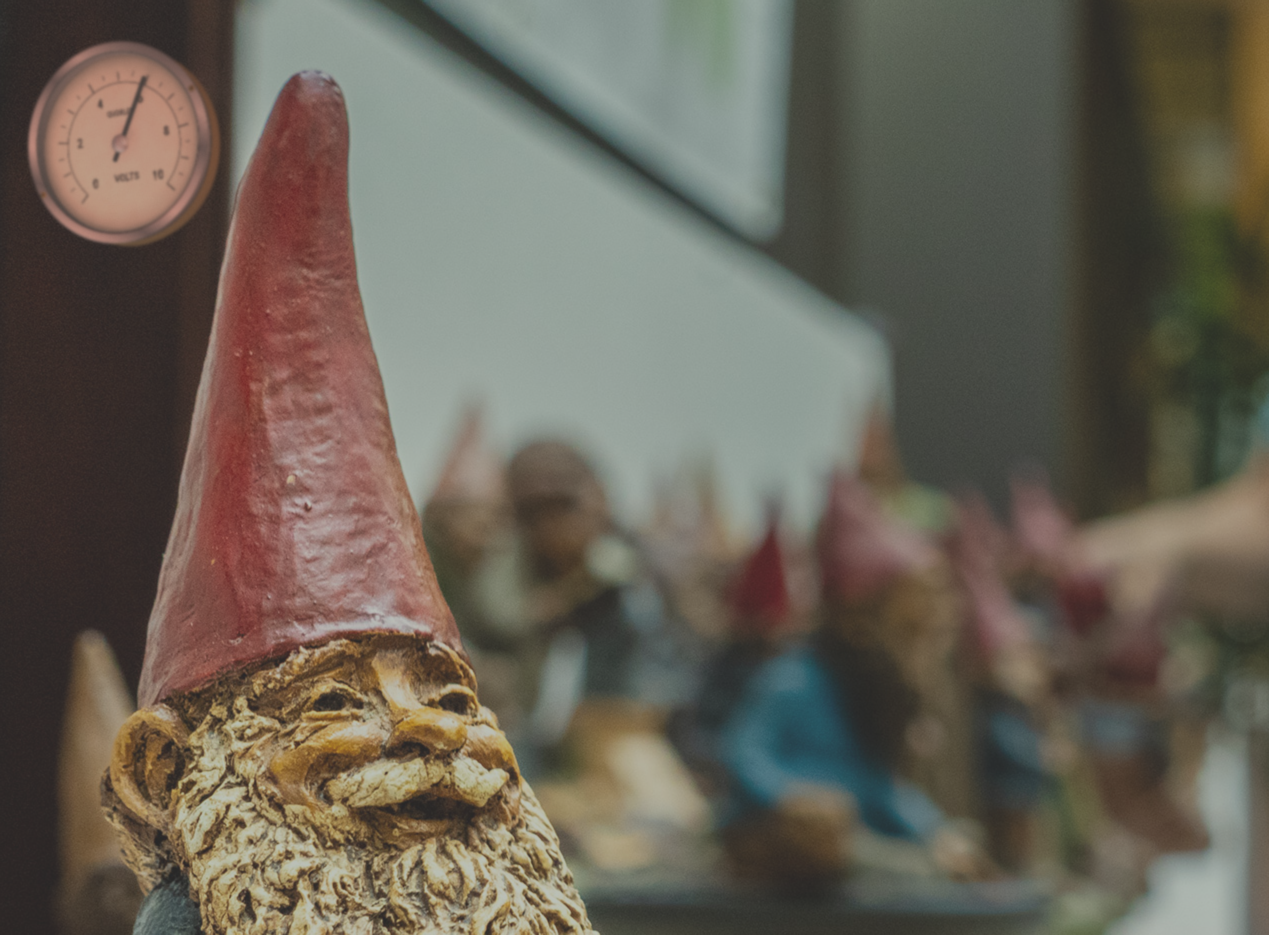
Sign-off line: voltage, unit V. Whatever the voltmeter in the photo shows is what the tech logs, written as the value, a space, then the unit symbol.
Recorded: 6 V
